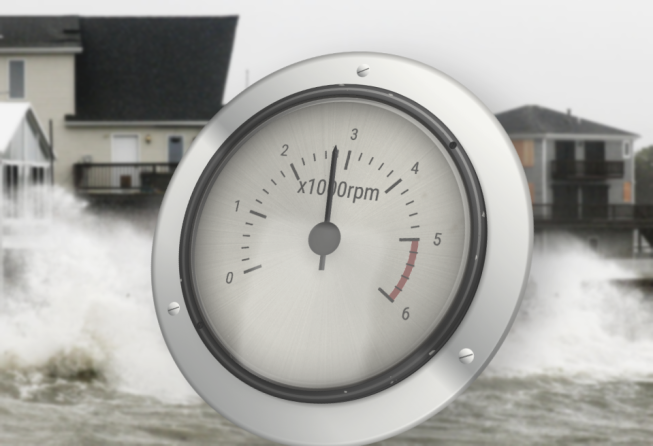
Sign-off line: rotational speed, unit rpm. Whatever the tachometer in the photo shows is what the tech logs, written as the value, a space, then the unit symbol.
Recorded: 2800 rpm
